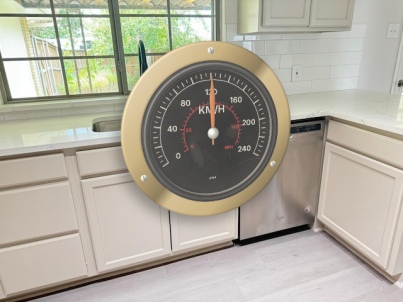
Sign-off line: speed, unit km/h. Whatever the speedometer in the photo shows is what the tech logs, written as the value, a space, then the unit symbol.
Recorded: 120 km/h
